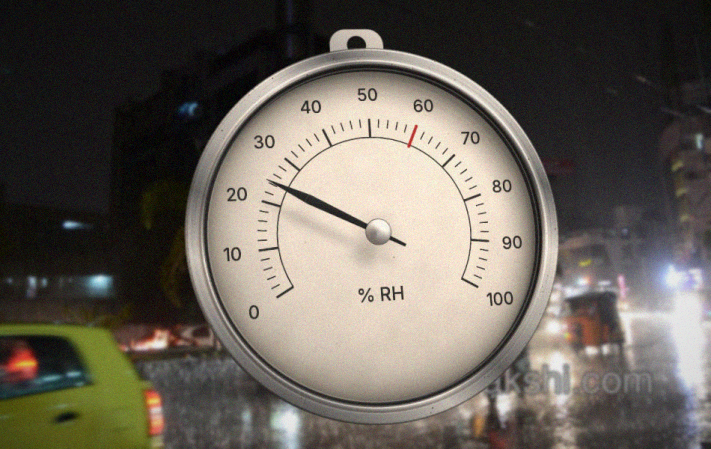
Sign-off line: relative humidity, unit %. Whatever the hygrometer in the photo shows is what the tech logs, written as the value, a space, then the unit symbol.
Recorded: 24 %
